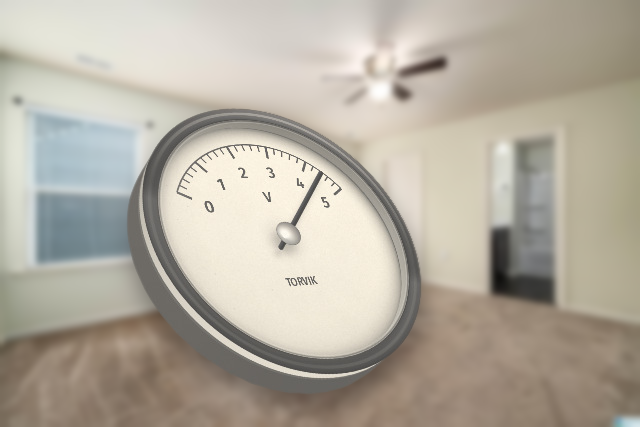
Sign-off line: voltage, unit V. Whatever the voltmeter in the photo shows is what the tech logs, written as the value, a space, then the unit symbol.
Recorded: 4.4 V
